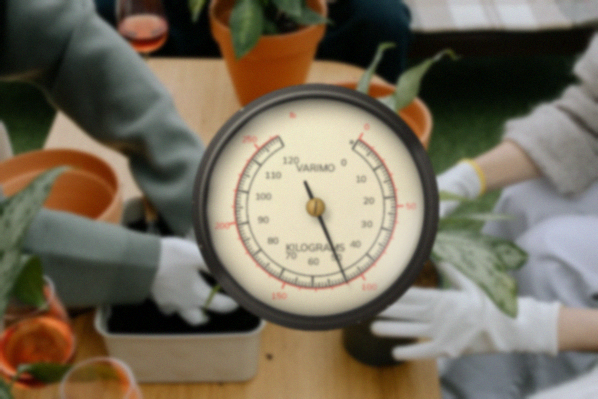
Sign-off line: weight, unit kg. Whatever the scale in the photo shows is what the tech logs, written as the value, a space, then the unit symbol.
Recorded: 50 kg
